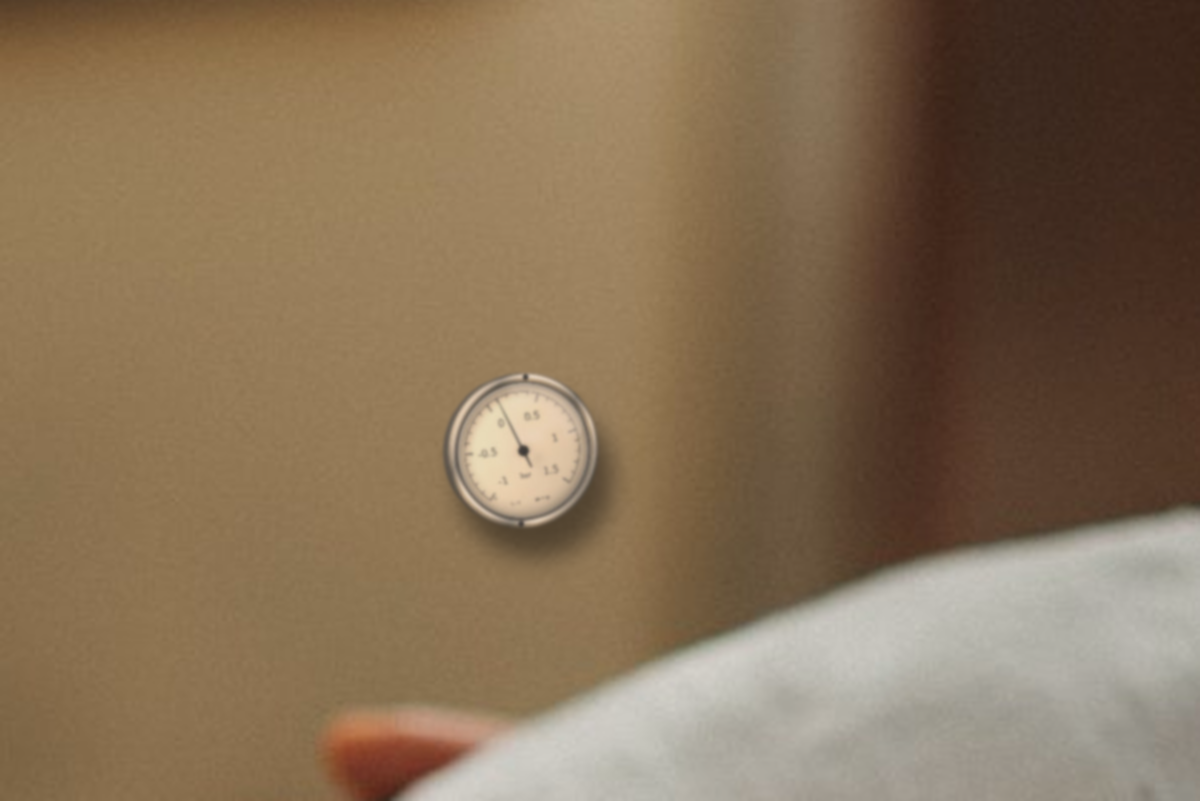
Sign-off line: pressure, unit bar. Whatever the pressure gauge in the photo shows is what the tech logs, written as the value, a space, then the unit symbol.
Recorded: 0.1 bar
